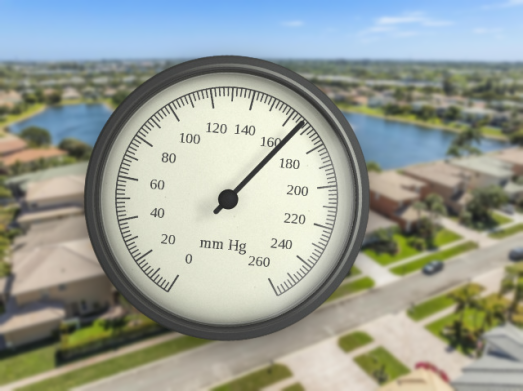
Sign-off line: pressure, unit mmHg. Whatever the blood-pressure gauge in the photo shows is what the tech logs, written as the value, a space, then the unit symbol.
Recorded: 166 mmHg
